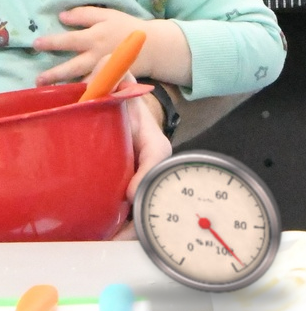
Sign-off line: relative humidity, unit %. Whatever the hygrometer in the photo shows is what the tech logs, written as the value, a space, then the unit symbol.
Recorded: 96 %
